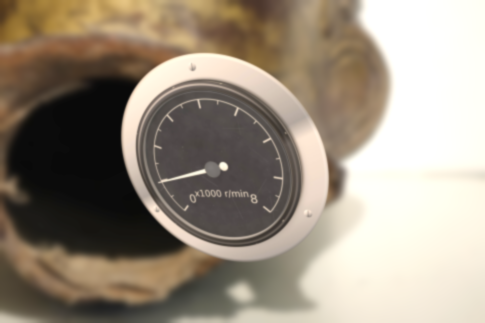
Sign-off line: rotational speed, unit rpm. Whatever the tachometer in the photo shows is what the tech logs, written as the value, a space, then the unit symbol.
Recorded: 1000 rpm
